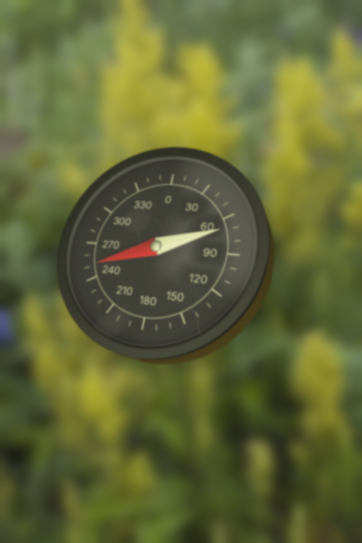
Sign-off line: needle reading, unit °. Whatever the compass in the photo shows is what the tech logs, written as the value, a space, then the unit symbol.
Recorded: 250 °
